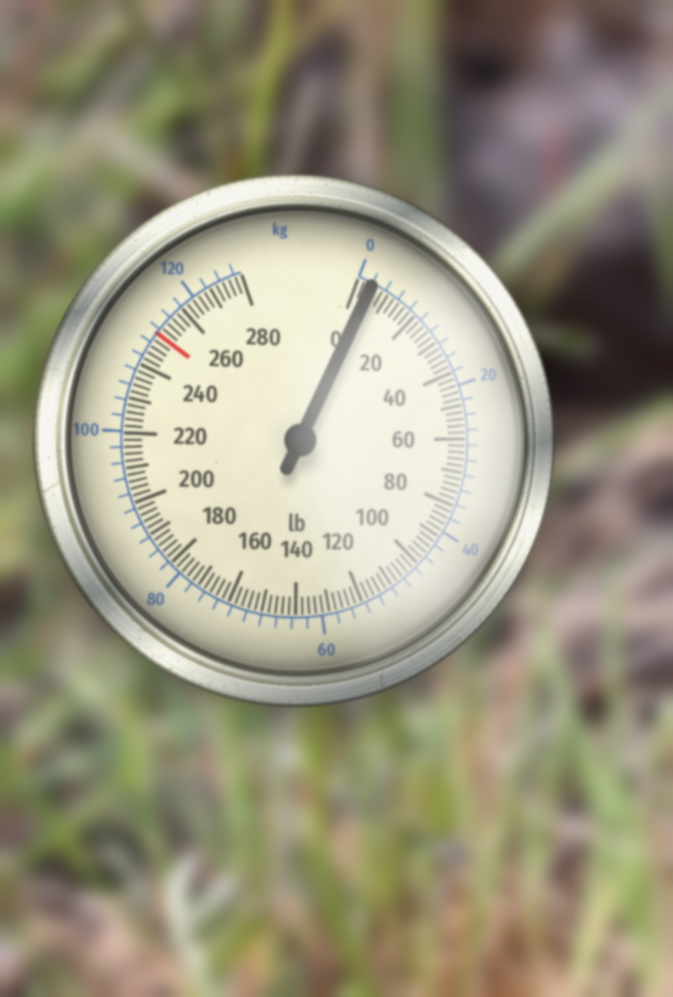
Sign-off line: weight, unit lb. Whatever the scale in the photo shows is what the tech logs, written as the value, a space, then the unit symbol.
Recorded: 4 lb
